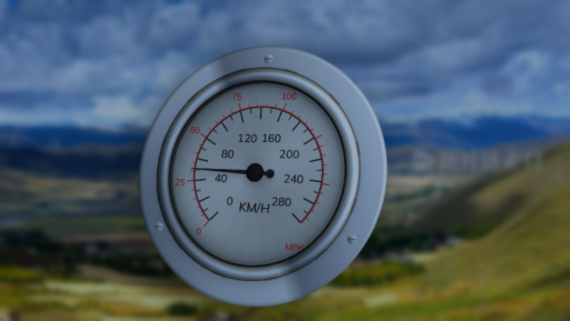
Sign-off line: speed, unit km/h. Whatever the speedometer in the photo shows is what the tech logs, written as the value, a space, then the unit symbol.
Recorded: 50 km/h
